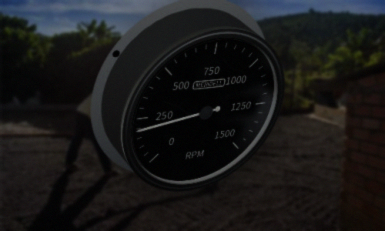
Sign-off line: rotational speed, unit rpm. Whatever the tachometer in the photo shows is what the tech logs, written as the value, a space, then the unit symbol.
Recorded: 200 rpm
